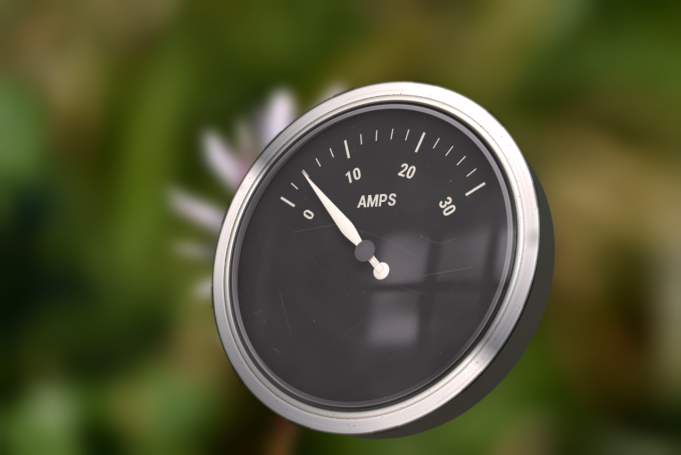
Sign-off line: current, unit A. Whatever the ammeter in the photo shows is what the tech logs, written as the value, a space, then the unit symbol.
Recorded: 4 A
